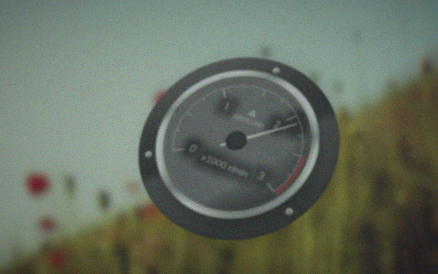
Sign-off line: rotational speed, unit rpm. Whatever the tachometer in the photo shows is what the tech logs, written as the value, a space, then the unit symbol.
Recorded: 2125 rpm
